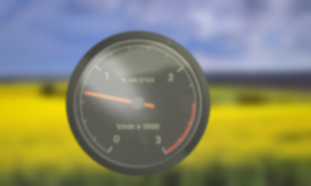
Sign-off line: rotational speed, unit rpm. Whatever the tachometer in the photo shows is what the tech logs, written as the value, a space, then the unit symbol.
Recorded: 700 rpm
